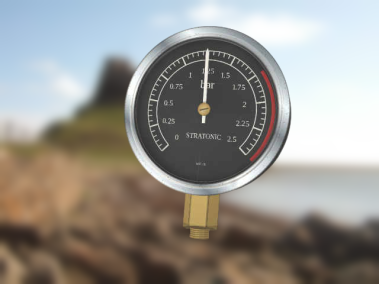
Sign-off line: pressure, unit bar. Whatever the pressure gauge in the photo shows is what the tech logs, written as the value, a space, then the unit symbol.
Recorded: 1.25 bar
